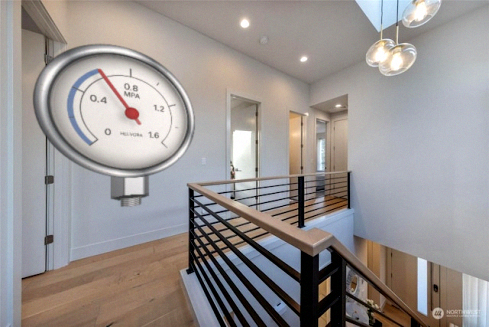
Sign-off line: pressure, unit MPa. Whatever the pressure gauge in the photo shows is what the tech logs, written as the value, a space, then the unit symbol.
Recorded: 0.6 MPa
